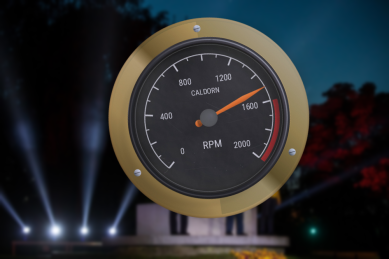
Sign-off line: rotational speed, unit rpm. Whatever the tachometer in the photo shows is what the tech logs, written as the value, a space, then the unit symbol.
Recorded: 1500 rpm
